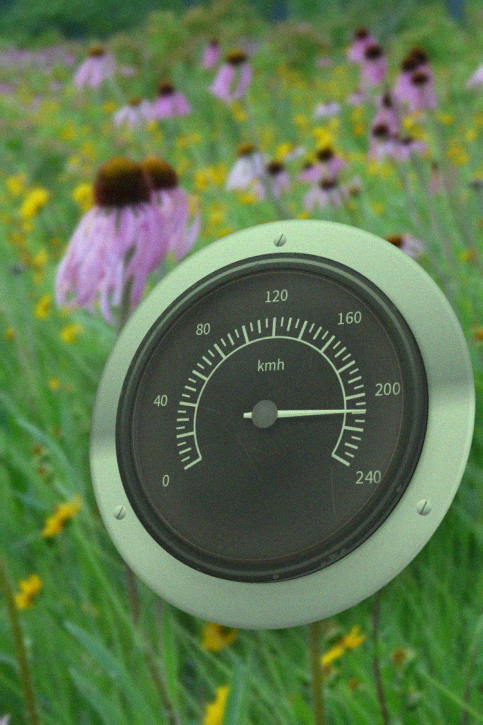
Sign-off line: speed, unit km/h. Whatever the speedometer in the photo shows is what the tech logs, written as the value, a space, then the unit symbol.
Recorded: 210 km/h
